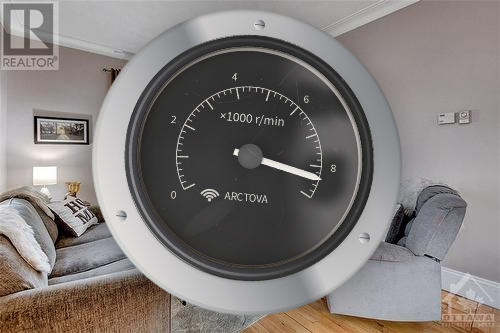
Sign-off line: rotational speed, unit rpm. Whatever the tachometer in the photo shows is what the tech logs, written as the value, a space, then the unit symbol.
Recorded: 8400 rpm
